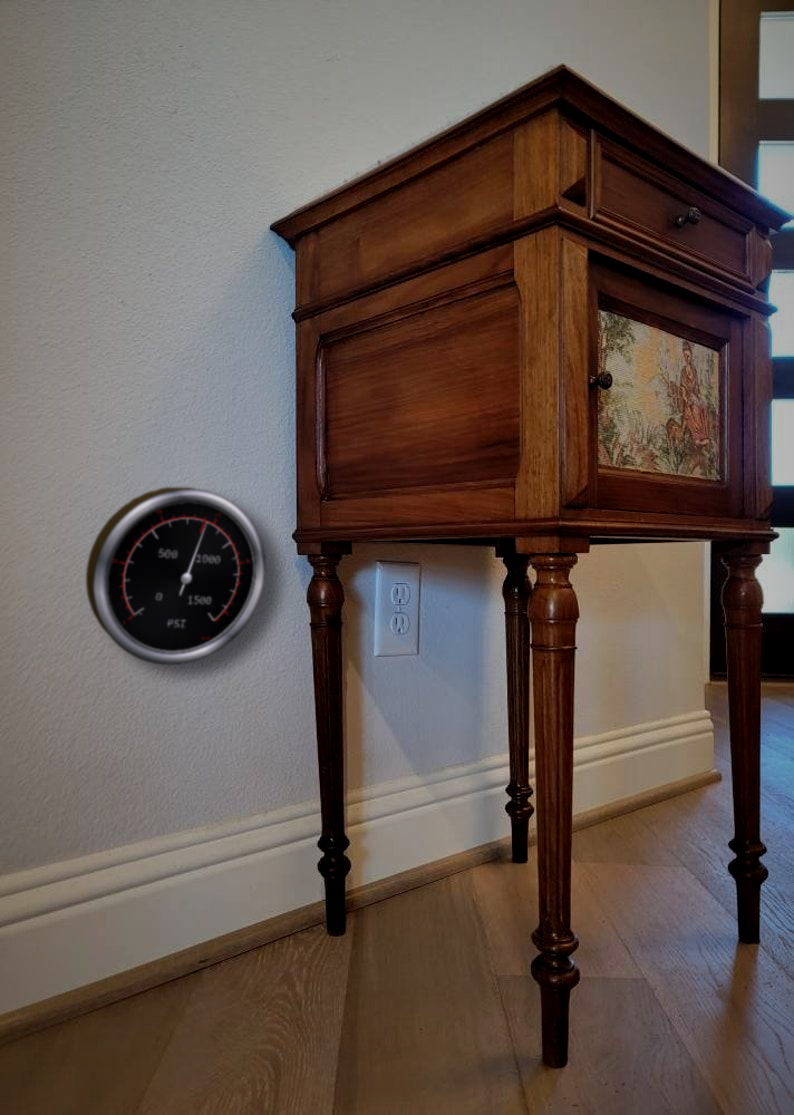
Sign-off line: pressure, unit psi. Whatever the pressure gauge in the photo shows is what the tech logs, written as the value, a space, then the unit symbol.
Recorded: 800 psi
